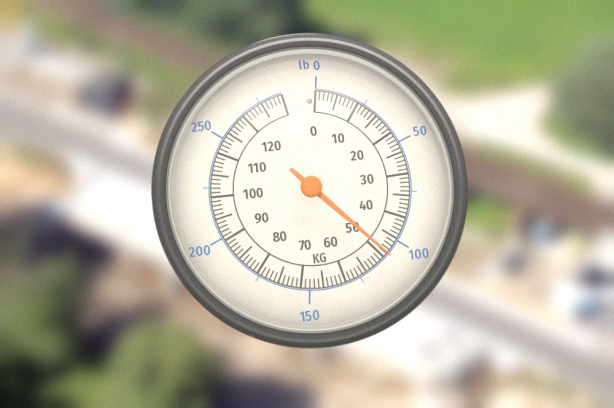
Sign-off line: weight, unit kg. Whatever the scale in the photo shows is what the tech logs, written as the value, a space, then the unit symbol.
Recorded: 49 kg
